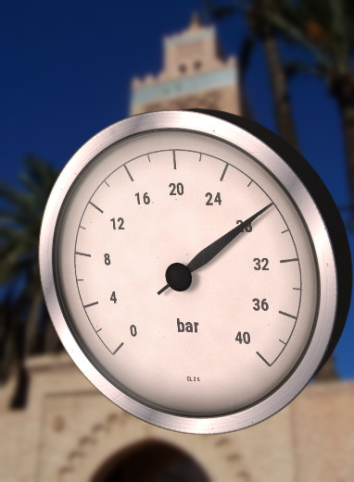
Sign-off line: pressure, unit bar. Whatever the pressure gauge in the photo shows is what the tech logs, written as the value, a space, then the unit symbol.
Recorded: 28 bar
